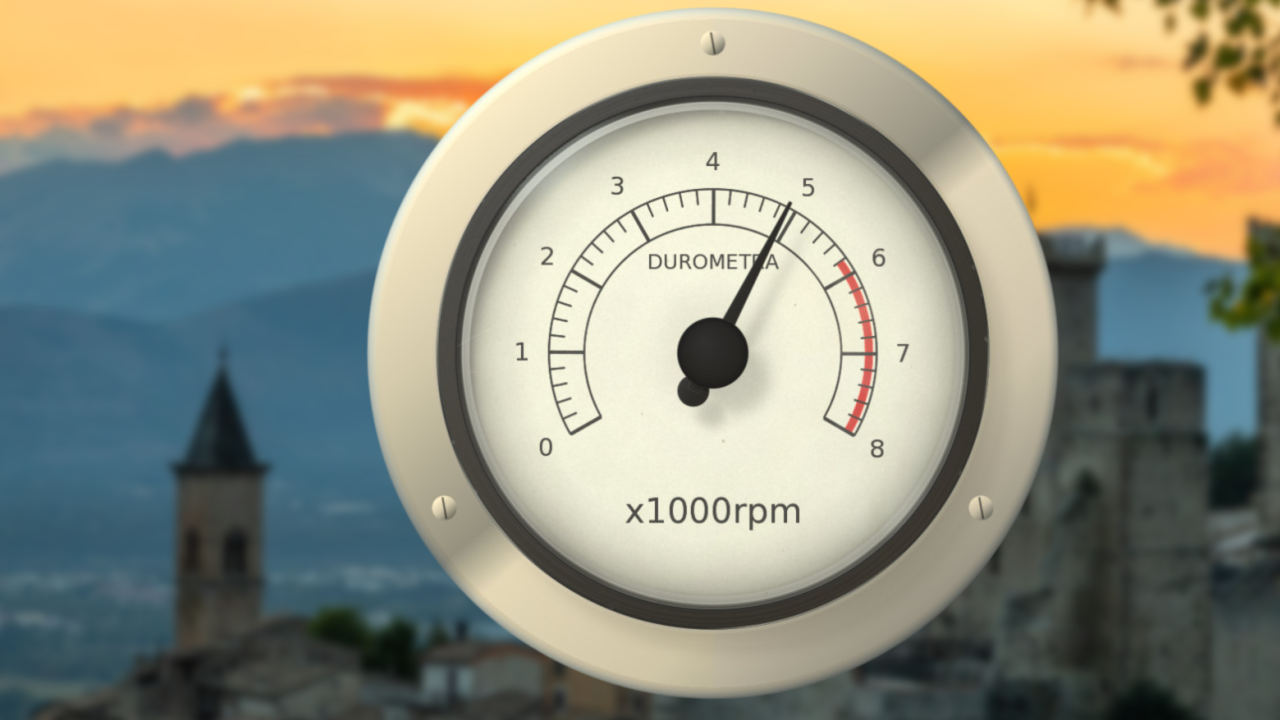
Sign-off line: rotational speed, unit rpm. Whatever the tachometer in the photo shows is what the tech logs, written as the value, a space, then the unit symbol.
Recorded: 4900 rpm
